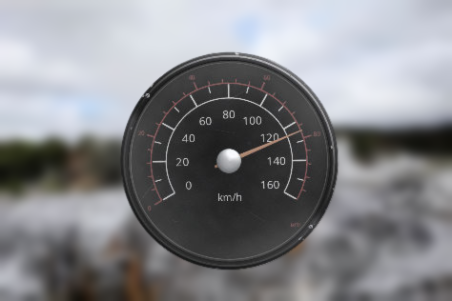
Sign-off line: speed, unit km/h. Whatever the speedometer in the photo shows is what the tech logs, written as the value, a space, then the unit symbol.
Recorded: 125 km/h
